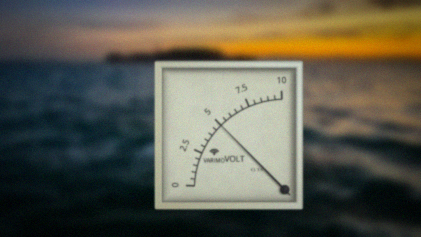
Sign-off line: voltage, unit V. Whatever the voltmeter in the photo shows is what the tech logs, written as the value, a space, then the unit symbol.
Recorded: 5 V
